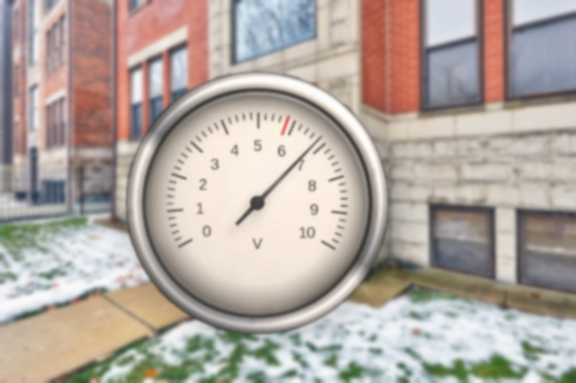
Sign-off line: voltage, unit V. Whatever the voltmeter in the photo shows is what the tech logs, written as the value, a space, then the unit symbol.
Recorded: 6.8 V
